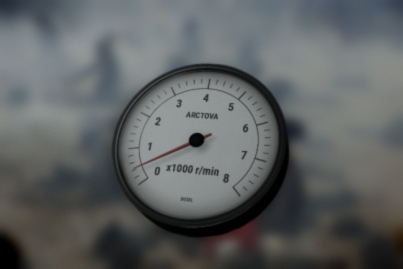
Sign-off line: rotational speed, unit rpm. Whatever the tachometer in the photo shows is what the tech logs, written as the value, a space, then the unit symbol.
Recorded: 400 rpm
